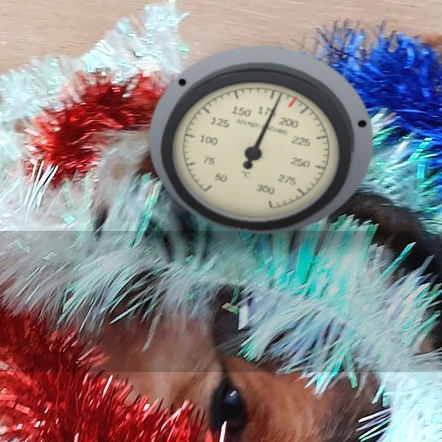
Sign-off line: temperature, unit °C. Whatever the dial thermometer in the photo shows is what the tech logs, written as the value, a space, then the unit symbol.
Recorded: 180 °C
